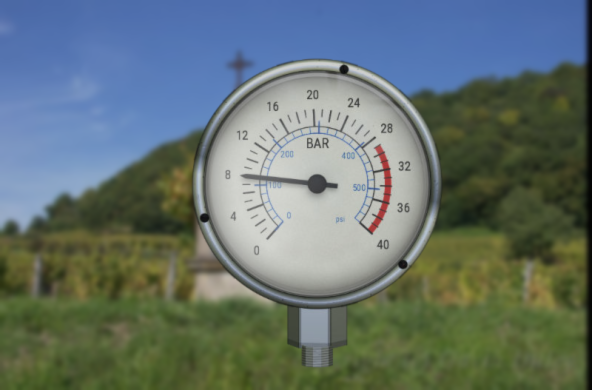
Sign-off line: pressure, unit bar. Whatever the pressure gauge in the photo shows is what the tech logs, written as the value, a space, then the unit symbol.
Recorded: 8 bar
